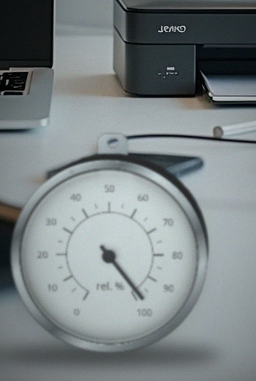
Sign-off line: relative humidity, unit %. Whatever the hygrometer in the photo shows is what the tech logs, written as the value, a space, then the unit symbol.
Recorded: 97.5 %
